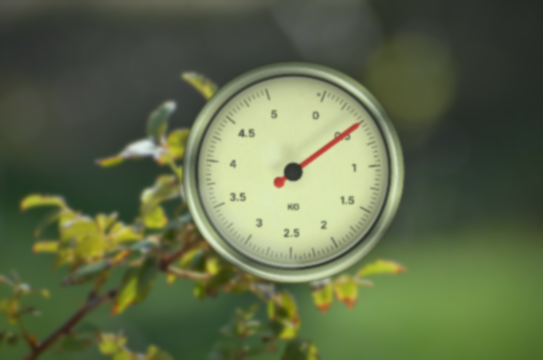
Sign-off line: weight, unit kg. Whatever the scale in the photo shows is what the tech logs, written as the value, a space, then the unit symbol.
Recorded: 0.5 kg
